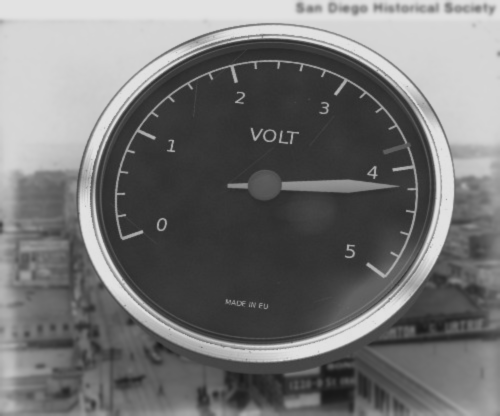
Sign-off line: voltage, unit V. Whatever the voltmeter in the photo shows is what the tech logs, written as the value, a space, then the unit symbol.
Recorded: 4.2 V
